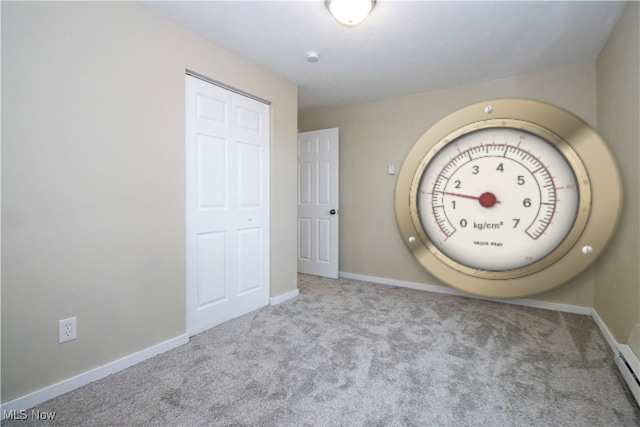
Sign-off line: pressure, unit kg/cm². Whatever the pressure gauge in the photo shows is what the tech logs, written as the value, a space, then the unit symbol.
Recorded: 1.5 kg/cm²
